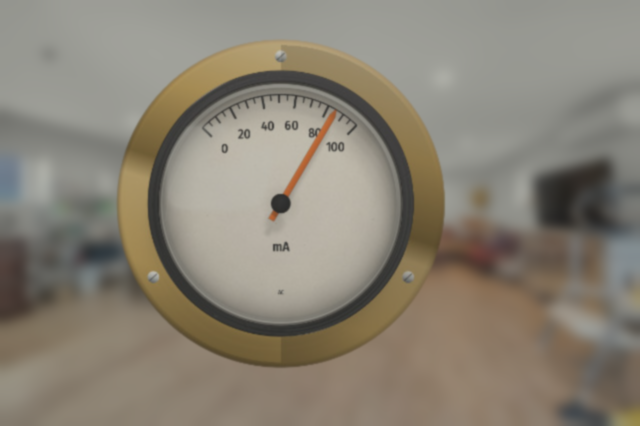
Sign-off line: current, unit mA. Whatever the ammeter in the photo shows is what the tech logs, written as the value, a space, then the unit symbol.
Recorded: 85 mA
